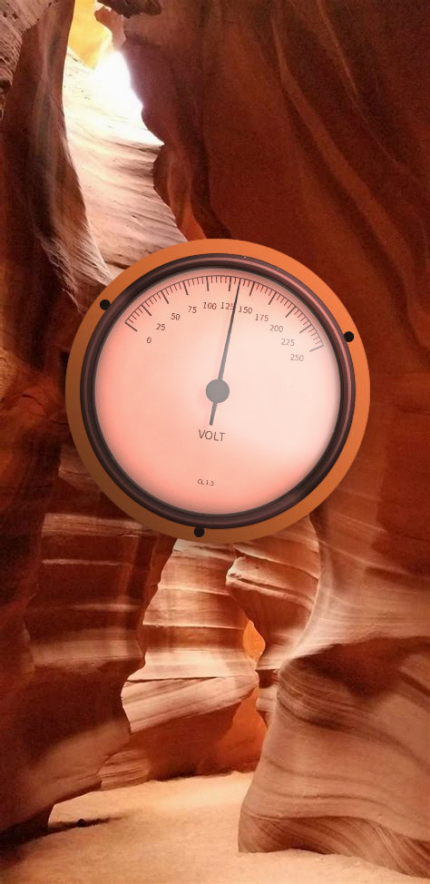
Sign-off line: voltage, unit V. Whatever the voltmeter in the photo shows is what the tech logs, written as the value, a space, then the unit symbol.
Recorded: 135 V
